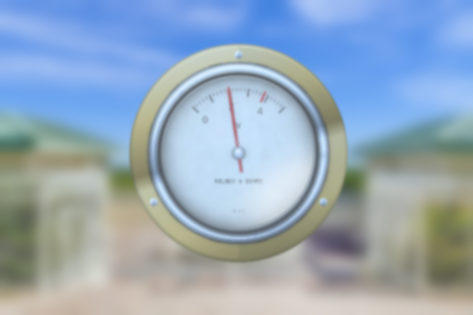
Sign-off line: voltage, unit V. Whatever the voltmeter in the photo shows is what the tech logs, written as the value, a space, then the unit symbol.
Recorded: 2 V
